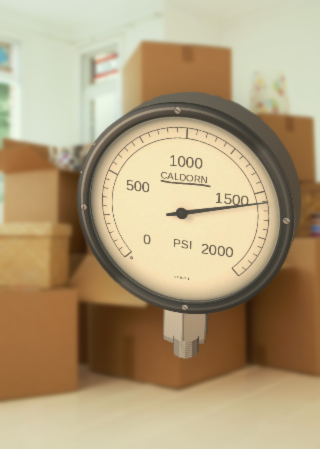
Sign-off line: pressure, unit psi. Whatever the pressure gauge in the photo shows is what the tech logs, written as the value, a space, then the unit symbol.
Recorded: 1550 psi
